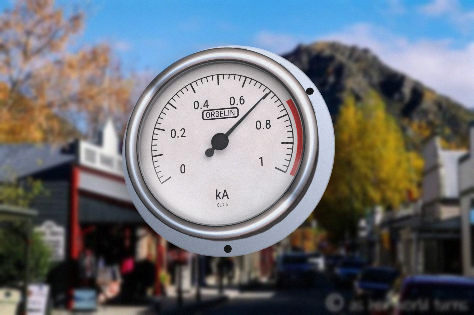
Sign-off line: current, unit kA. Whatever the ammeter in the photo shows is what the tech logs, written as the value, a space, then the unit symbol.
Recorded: 0.7 kA
